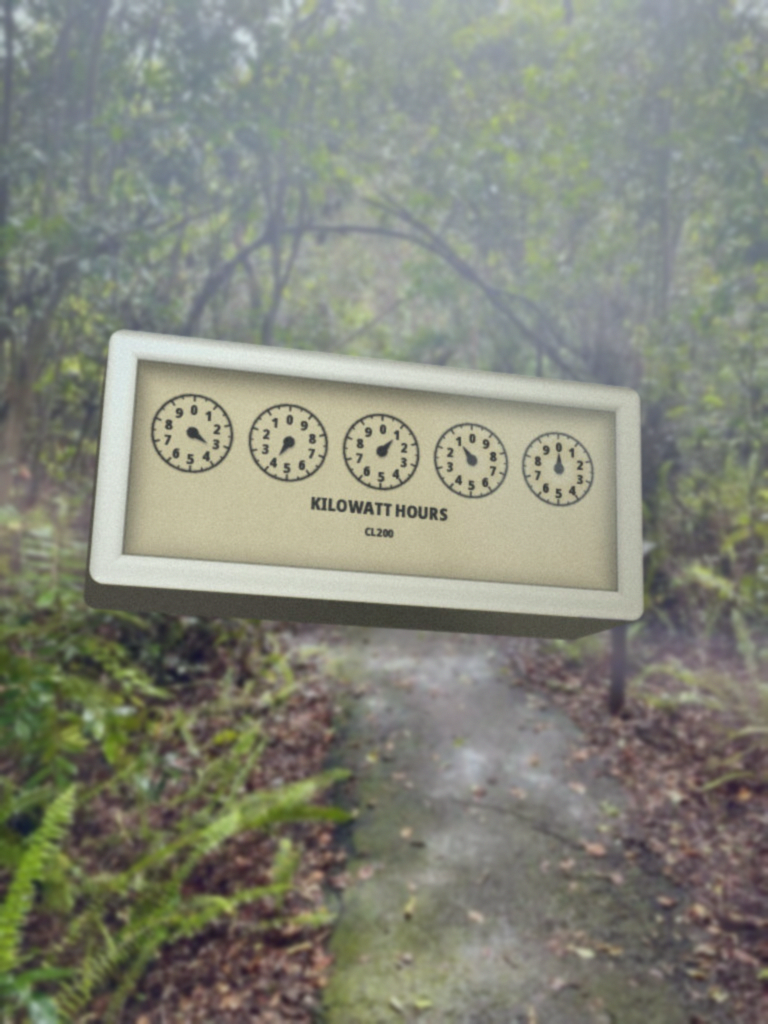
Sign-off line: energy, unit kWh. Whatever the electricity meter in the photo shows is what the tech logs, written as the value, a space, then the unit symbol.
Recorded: 34110 kWh
